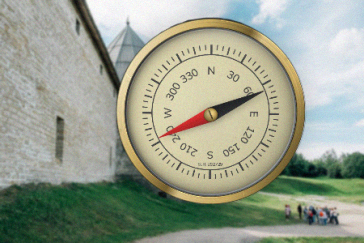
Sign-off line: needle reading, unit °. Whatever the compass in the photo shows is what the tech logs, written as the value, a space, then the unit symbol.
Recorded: 245 °
